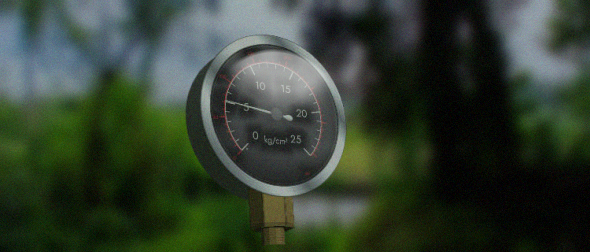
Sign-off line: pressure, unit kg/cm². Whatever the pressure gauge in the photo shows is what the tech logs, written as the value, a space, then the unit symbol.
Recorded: 5 kg/cm²
